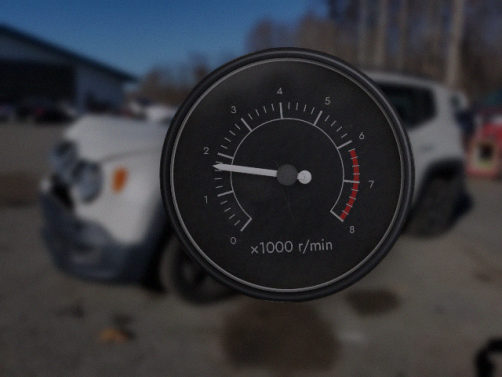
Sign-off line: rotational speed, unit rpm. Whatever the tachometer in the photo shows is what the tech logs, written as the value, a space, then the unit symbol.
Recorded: 1700 rpm
